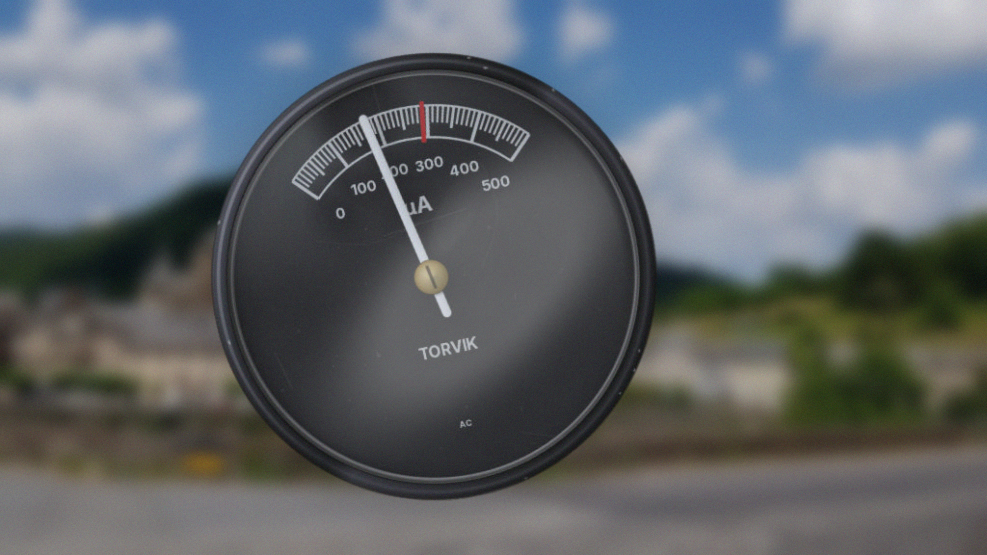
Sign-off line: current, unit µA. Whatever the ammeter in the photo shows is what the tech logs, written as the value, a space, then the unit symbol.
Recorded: 180 µA
